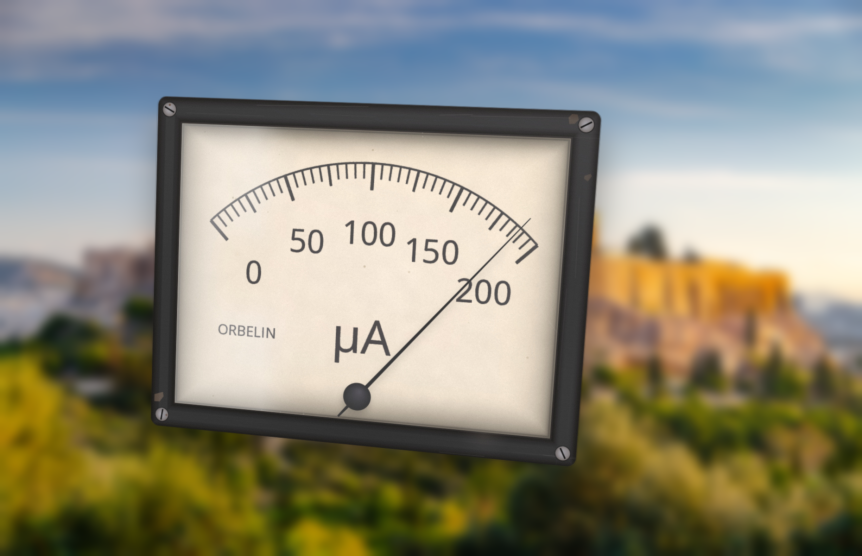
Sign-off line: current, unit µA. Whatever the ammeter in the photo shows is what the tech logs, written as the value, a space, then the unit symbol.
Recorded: 187.5 µA
